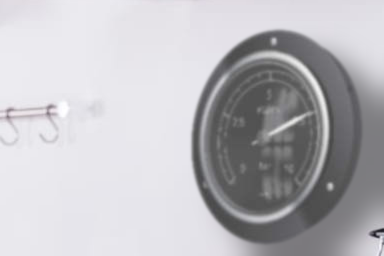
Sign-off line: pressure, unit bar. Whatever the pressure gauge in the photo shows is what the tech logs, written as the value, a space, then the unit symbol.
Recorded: 7.5 bar
